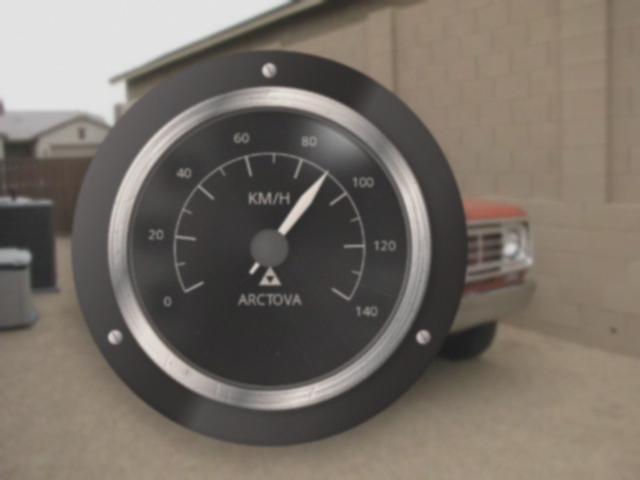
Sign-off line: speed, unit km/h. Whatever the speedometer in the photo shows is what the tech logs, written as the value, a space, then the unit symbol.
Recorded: 90 km/h
